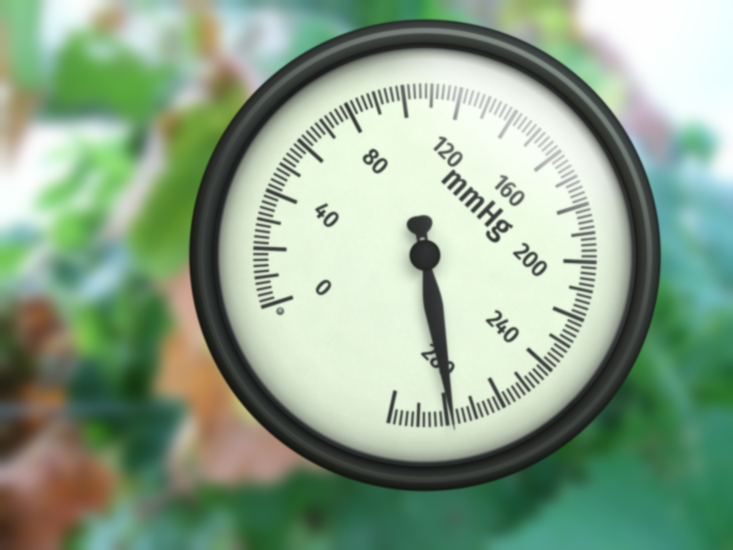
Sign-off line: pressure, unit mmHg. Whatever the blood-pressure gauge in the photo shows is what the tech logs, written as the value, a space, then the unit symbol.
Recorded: 278 mmHg
